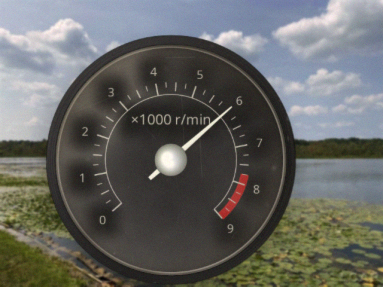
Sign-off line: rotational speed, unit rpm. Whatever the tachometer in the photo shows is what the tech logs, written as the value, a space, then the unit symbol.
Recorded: 6000 rpm
